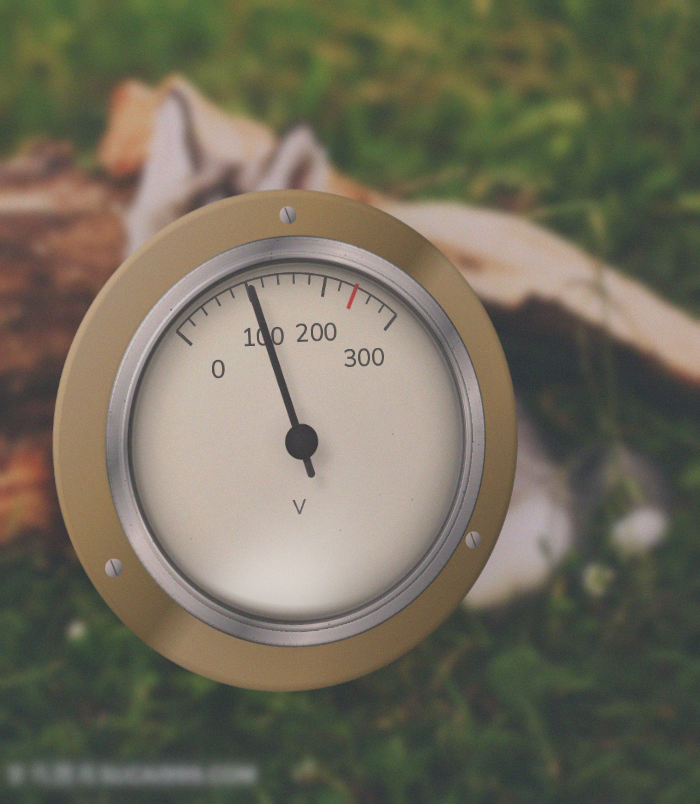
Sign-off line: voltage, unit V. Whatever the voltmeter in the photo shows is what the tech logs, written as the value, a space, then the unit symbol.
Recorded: 100 V
